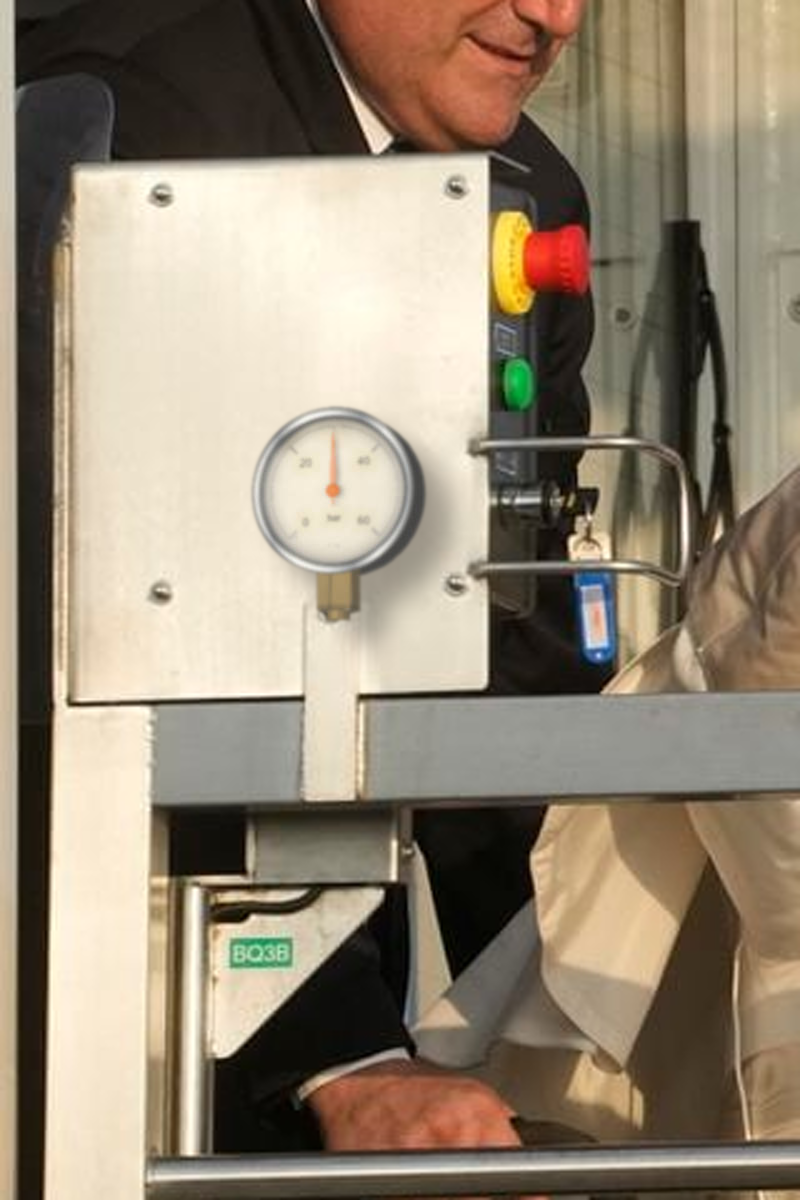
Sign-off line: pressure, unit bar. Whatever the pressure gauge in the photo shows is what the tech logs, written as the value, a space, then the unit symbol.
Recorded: 30 bar
